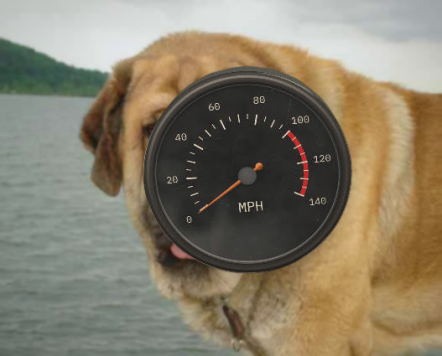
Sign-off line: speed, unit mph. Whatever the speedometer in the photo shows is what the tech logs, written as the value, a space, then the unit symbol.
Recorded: 0 mph
